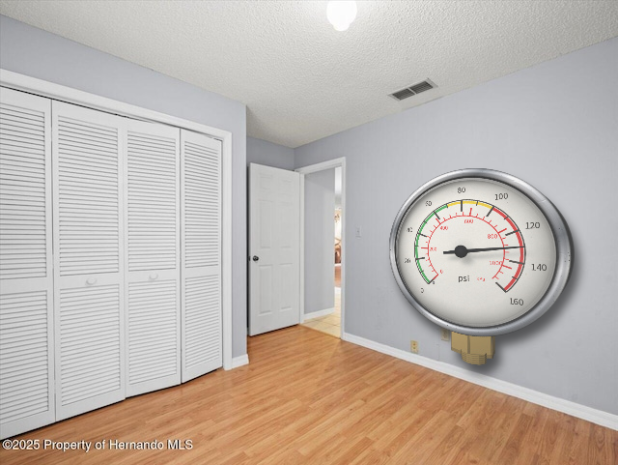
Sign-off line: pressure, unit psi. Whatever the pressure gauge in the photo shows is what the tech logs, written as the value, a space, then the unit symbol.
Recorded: 130 psi
